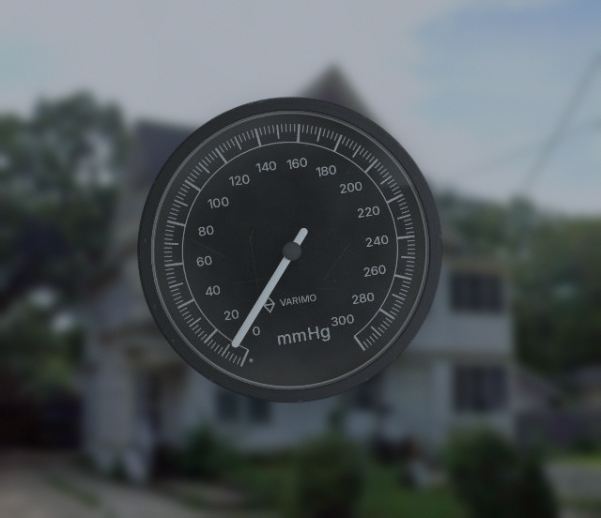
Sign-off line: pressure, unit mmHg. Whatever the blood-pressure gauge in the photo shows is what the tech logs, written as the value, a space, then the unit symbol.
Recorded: 8 mmHg
